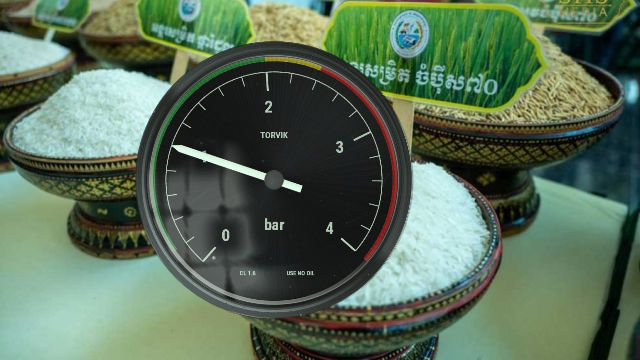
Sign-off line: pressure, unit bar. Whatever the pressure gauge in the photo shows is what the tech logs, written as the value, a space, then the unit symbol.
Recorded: 1 bar
